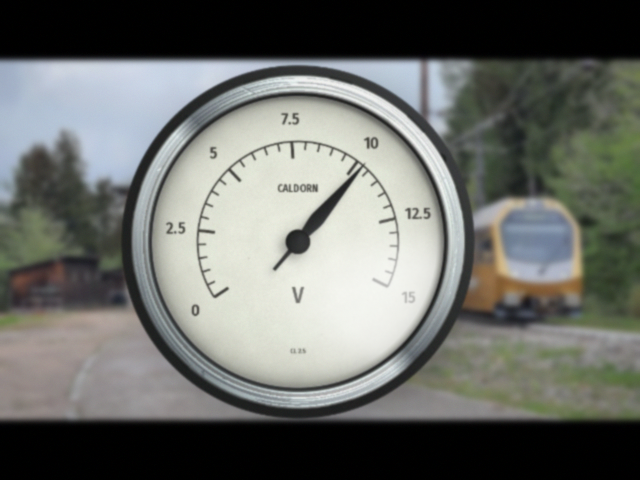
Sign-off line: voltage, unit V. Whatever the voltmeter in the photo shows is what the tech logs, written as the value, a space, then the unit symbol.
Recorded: 10.25 V
